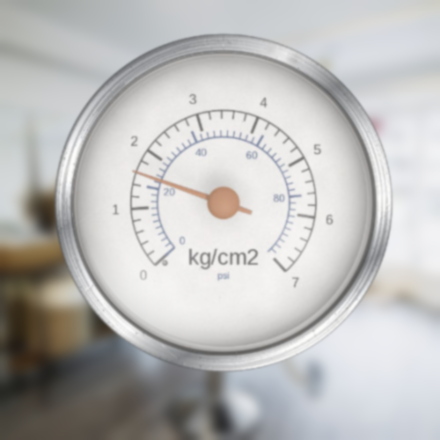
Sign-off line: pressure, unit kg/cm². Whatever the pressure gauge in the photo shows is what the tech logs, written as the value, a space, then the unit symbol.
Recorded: 1.6 kg/cm²
